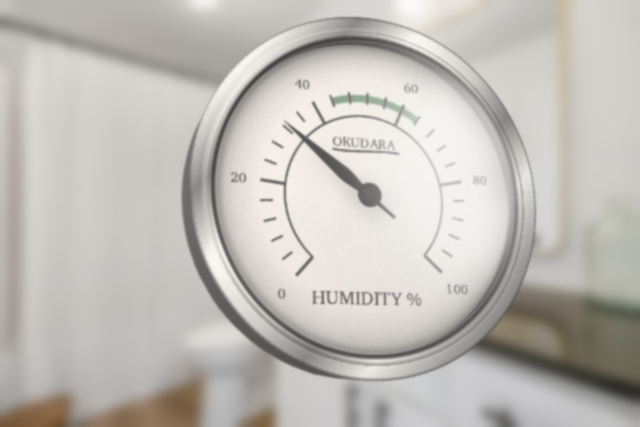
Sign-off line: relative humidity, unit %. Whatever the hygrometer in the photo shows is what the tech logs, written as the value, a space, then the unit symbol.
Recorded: 32 %
